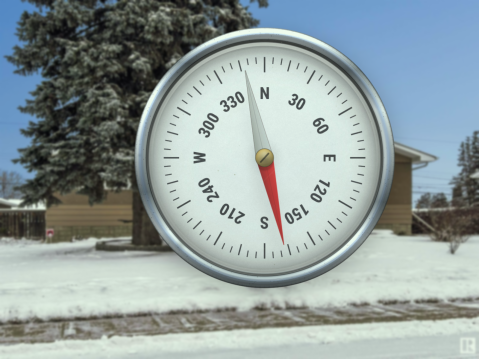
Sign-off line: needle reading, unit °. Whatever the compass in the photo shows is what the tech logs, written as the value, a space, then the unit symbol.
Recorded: 167.5 °
